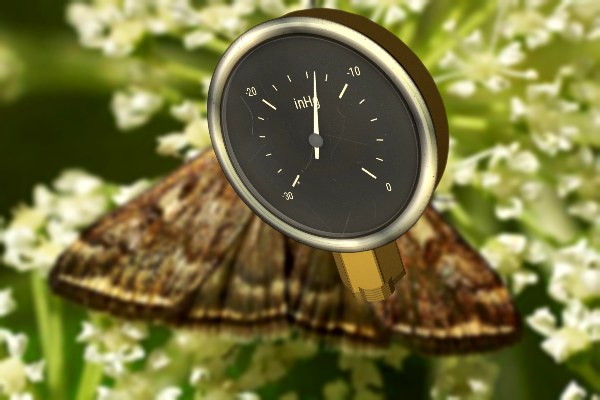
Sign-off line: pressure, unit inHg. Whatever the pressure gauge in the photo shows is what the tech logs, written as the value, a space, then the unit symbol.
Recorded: -13 inHg
